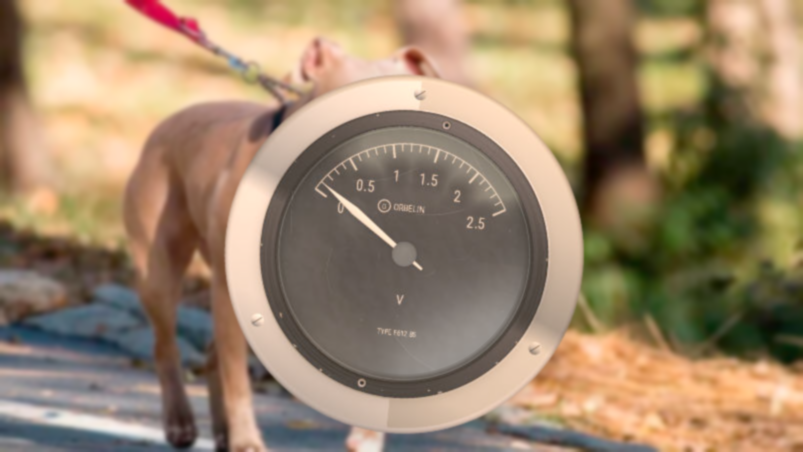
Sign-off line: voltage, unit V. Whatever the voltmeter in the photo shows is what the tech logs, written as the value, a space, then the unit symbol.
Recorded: 0.1 V
